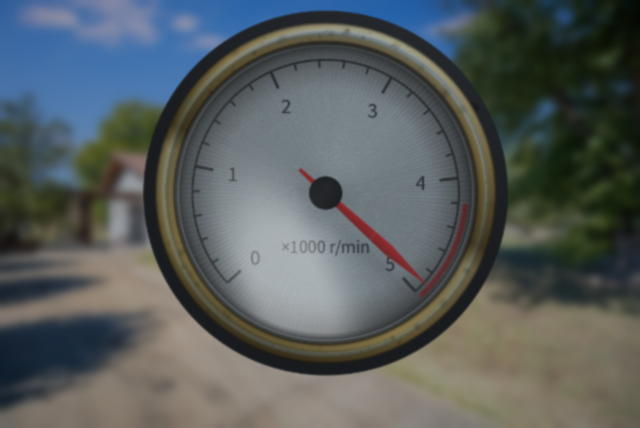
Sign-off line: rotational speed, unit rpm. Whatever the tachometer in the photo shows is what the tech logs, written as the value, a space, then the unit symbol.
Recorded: 4900 rpm
